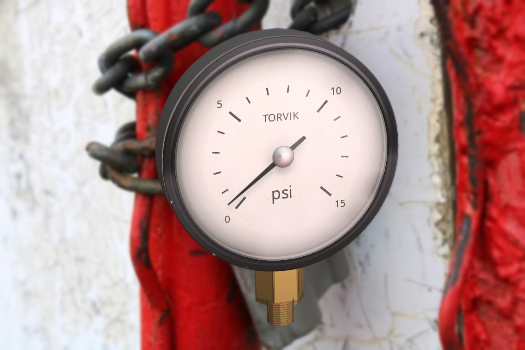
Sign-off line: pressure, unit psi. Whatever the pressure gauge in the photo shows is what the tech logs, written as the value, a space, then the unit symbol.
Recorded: 0.5 psi
